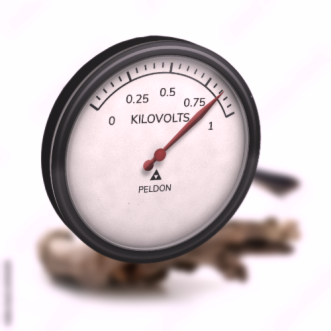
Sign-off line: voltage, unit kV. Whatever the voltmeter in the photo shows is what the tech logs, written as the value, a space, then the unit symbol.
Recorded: 0.85 kV
